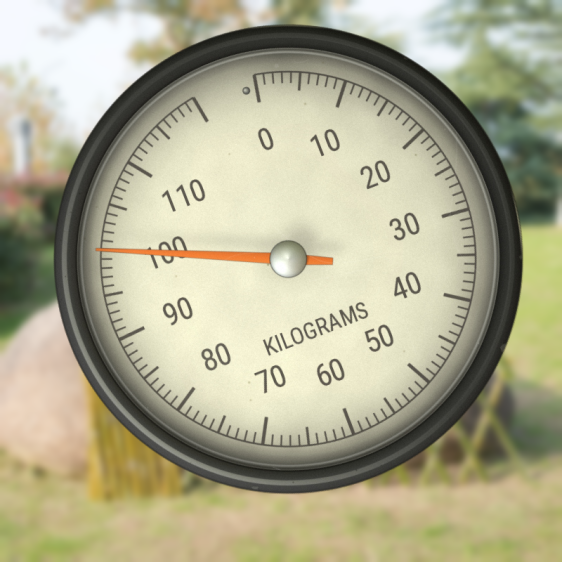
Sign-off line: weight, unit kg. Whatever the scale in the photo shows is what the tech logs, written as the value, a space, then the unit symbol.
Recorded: 100 kg
